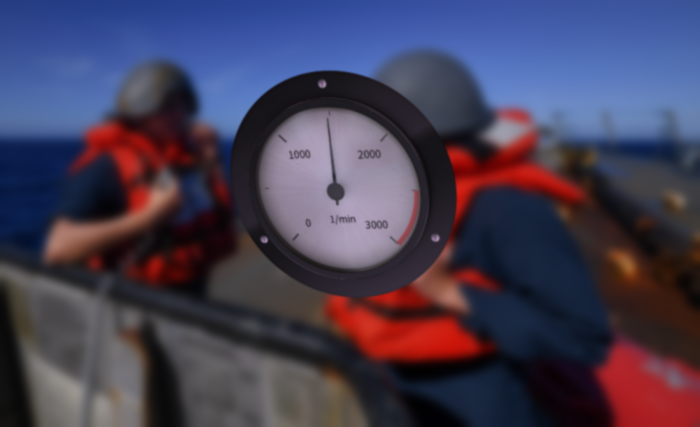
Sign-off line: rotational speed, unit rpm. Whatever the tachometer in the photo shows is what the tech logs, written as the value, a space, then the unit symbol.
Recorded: 1500 rpm
